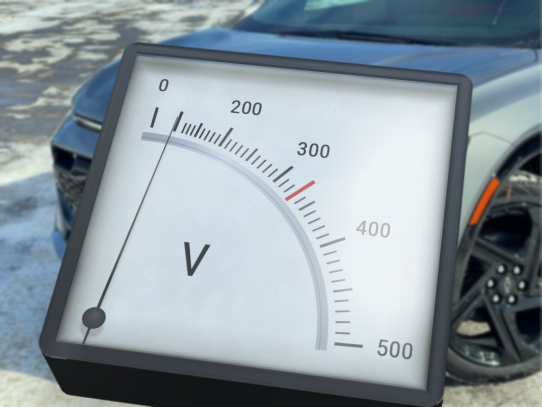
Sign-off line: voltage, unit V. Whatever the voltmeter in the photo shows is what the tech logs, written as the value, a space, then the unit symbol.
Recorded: 100 V
